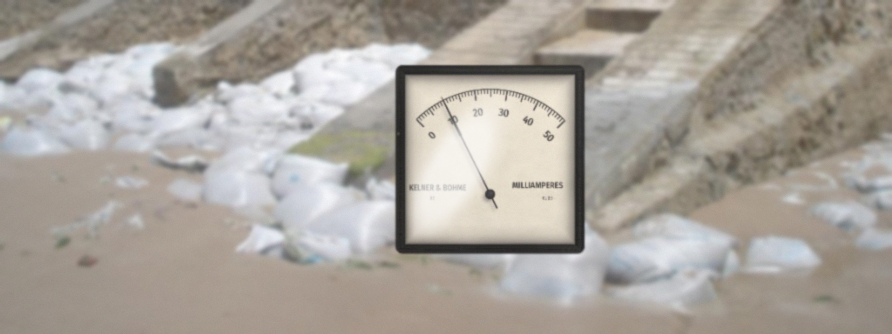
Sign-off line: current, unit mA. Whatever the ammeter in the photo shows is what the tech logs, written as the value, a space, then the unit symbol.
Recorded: 10 mA
